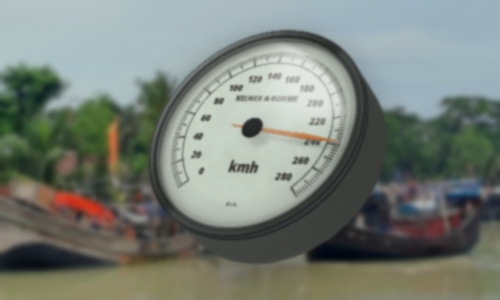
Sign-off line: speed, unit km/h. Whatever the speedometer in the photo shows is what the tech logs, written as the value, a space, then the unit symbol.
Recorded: 240 km/h
